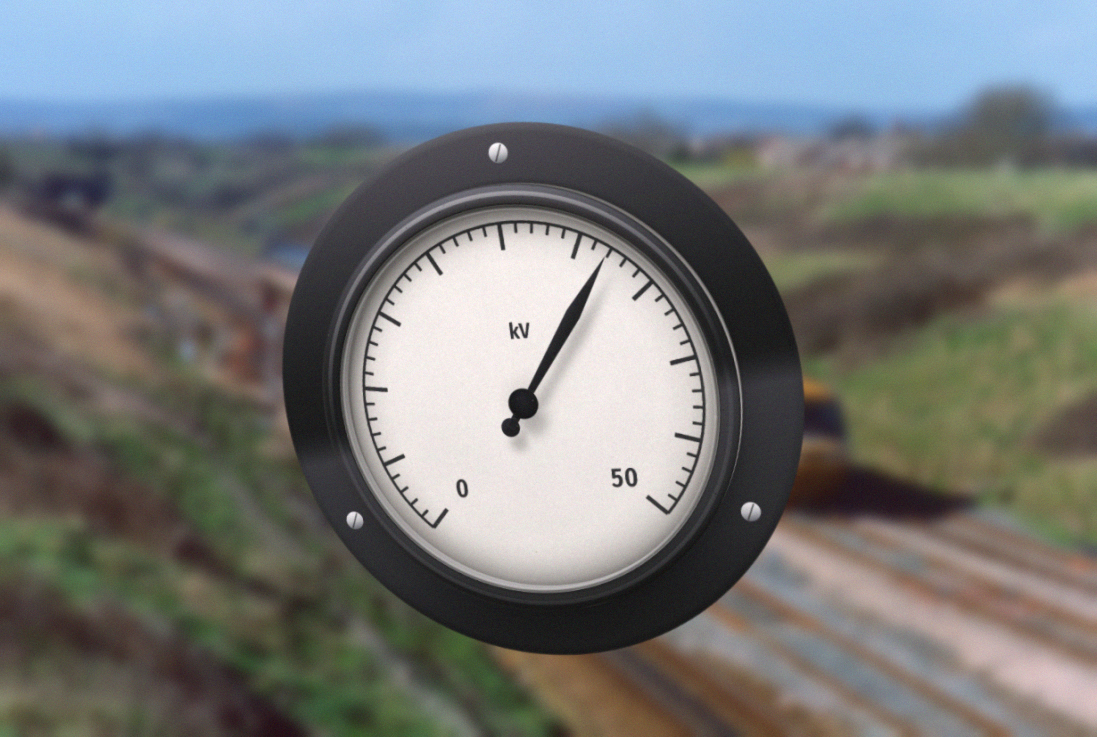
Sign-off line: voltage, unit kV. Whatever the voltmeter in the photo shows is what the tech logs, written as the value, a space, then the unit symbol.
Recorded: 32 kV
